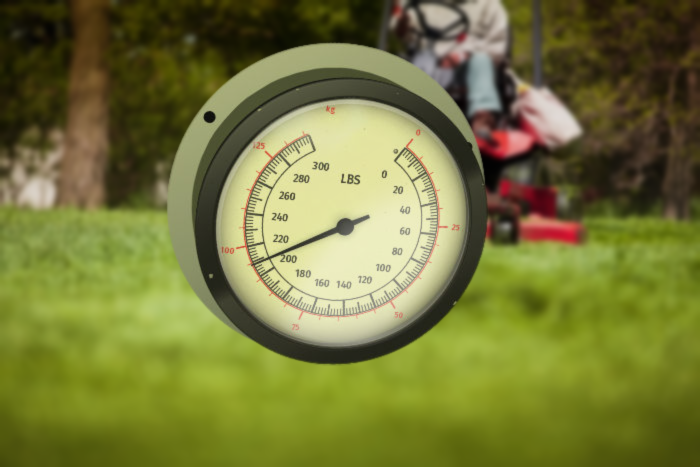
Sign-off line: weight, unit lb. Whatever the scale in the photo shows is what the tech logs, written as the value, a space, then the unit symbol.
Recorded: 210 lb
